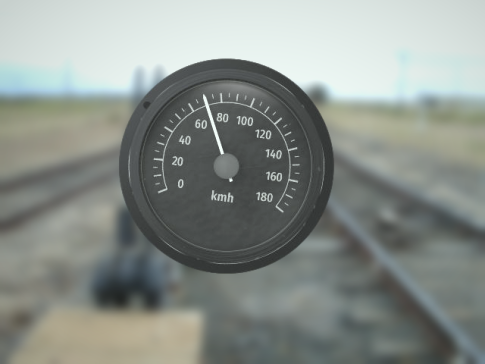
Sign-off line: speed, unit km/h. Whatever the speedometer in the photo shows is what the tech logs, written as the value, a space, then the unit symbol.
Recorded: 70 km/h
